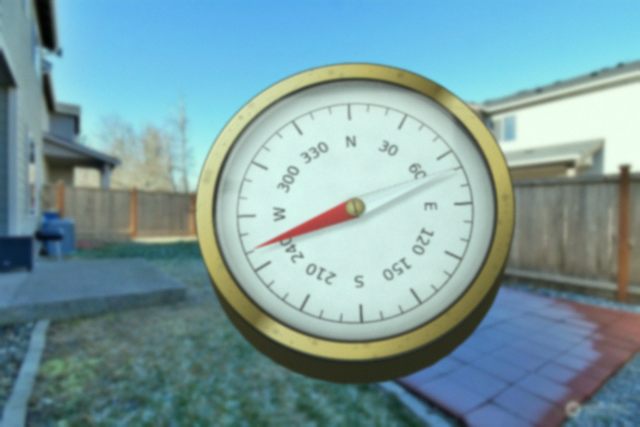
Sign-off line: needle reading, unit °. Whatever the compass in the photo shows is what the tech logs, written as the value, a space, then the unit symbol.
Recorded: 250 °
